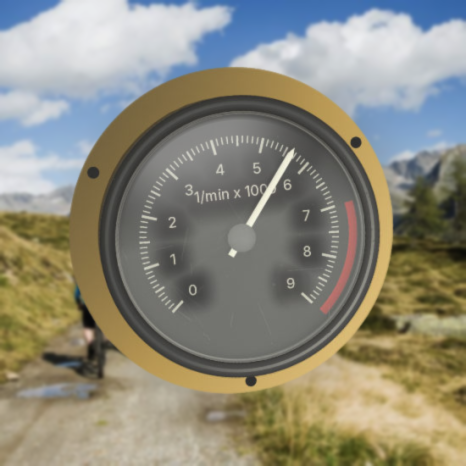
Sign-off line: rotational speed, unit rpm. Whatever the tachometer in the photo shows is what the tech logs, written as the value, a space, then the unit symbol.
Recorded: 5600 rpm
